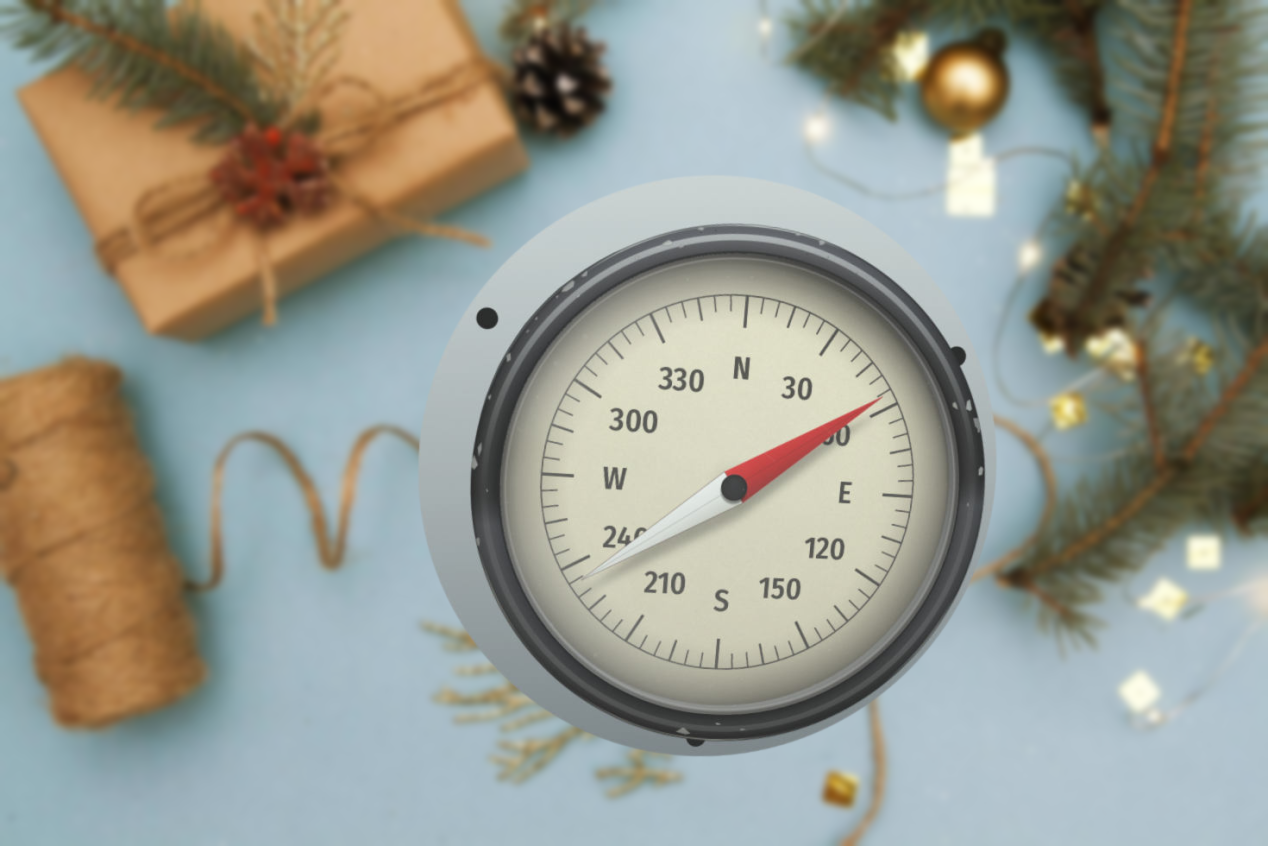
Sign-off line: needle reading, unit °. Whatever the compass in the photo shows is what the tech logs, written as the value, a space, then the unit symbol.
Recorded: 55 °
